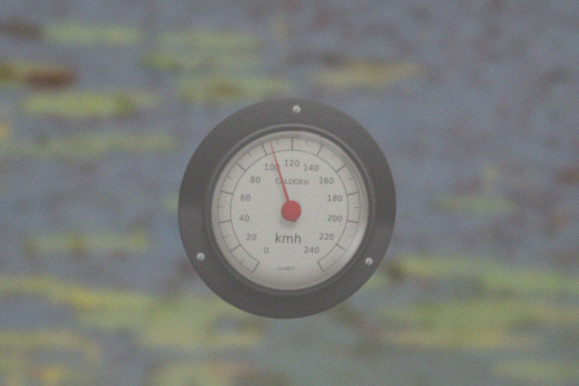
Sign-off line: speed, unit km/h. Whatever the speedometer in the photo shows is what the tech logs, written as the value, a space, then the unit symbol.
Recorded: 105 km/h
